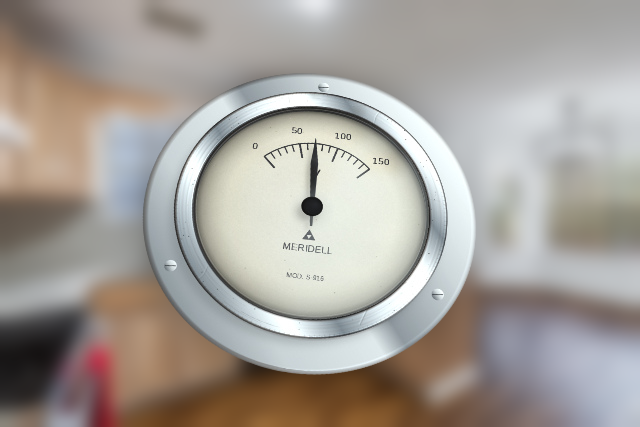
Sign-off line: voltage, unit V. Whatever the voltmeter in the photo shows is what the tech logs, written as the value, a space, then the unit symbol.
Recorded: 70 V
